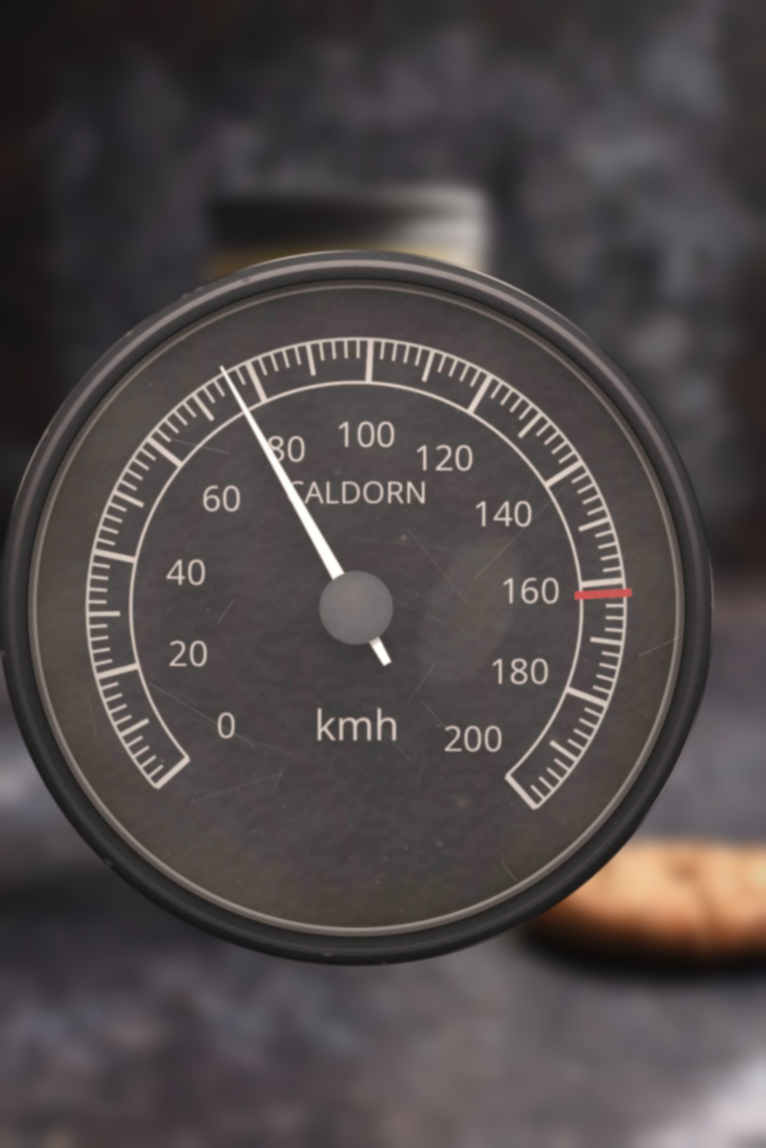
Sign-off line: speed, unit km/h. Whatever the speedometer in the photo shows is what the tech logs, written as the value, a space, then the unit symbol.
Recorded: 76 km/h
